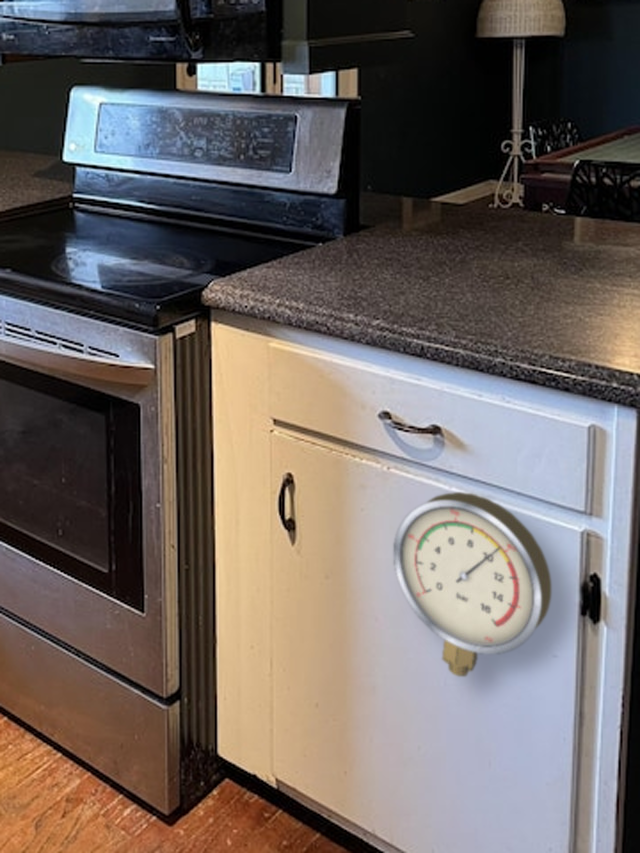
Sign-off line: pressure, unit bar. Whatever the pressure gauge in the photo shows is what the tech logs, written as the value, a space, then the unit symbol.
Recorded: 10 bar
